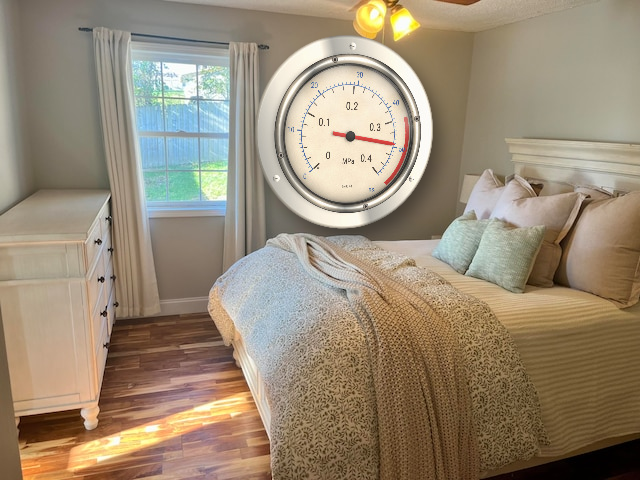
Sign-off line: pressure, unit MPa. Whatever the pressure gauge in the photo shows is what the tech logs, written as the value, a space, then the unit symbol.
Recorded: 0.34 MPa
